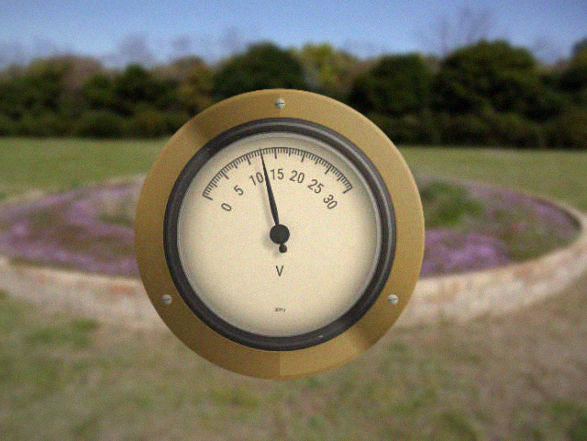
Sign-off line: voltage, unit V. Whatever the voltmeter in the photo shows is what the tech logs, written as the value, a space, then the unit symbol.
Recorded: 12.5 V
